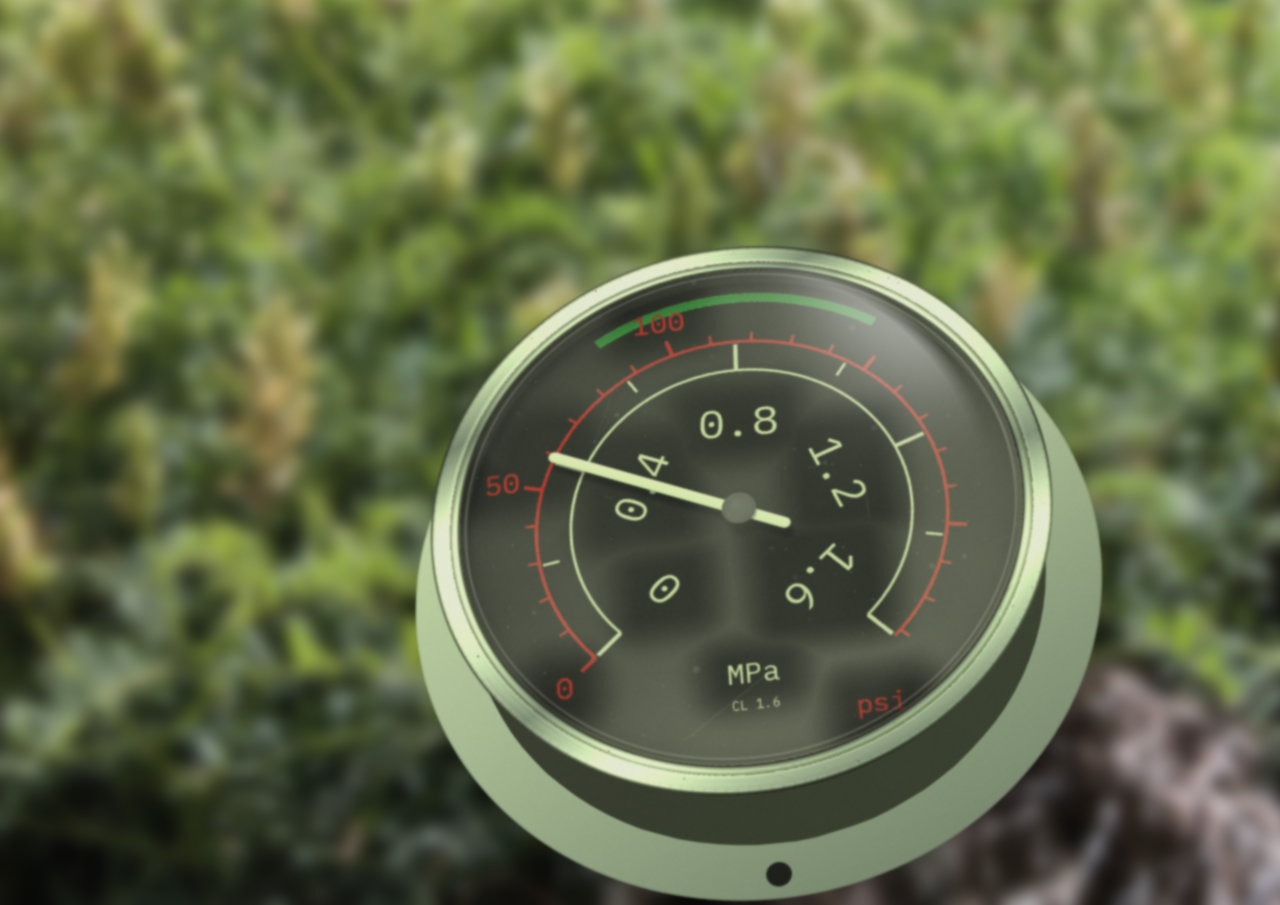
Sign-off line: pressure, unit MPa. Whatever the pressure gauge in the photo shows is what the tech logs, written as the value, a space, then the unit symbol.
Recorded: 0.4 MPa
